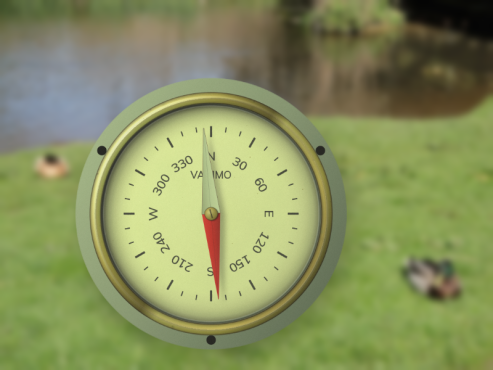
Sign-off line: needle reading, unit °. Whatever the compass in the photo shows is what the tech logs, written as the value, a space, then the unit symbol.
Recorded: 175 °
